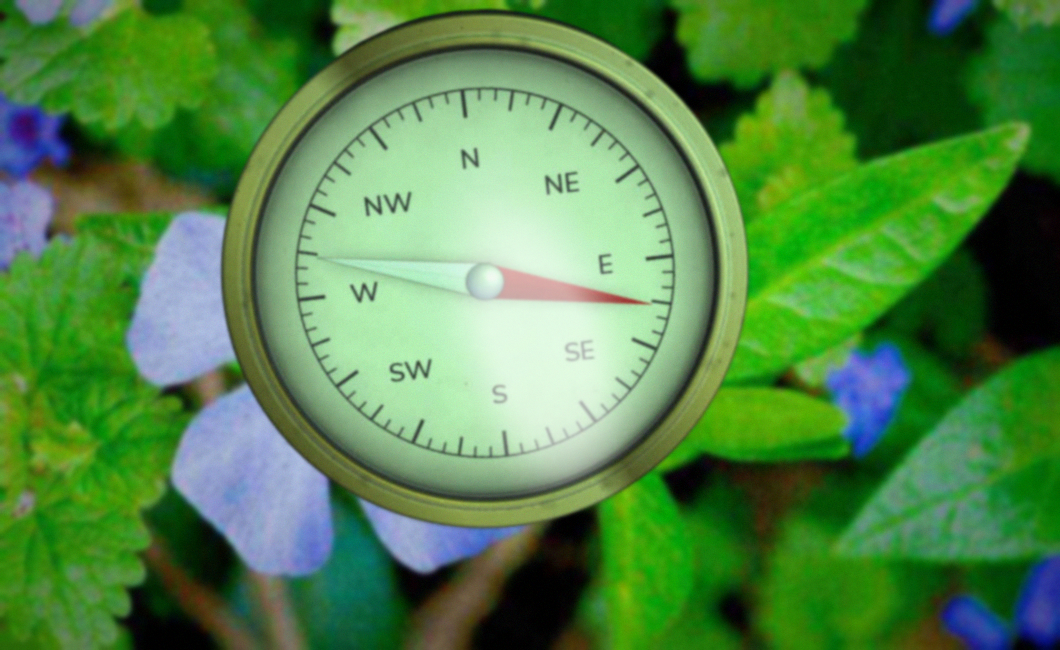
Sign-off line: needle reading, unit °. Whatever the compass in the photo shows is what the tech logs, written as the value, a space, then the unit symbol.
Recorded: 105 °
